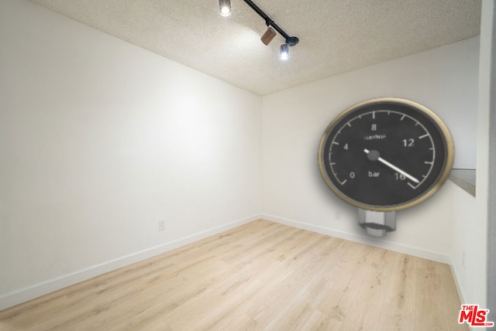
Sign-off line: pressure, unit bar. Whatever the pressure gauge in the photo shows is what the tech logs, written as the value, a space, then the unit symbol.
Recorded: 15.5 bar
